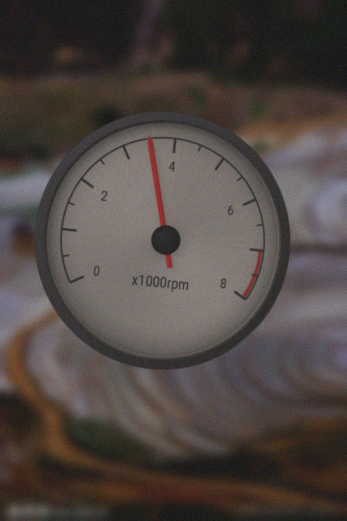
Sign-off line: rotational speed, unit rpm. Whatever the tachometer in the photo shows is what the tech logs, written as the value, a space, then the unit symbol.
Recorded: 3500 rpm
